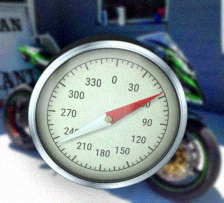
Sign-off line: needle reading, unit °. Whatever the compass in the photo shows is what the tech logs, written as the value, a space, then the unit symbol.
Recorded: 55 °
